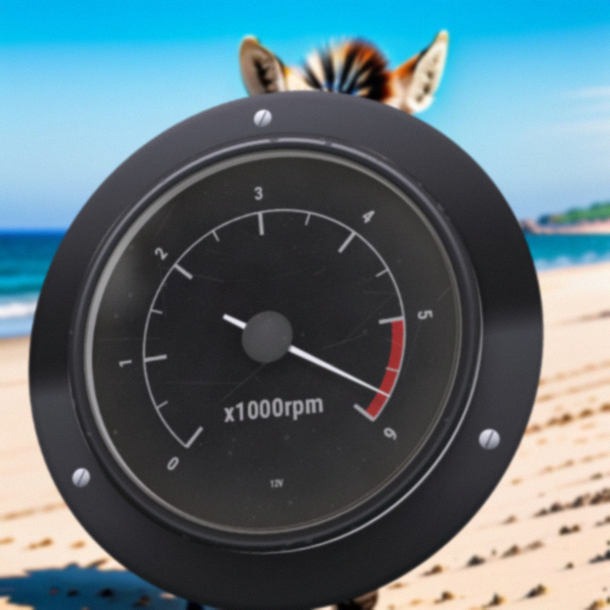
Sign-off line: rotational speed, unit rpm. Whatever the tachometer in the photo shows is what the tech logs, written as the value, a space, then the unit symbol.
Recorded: 5750 rpm
